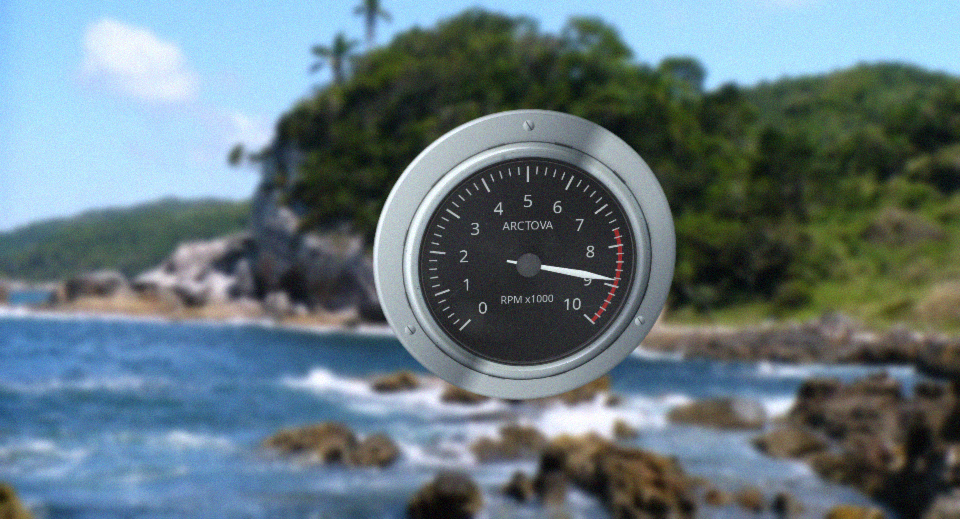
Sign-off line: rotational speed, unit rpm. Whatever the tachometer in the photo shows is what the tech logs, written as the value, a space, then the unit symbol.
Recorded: 8800 rpm
